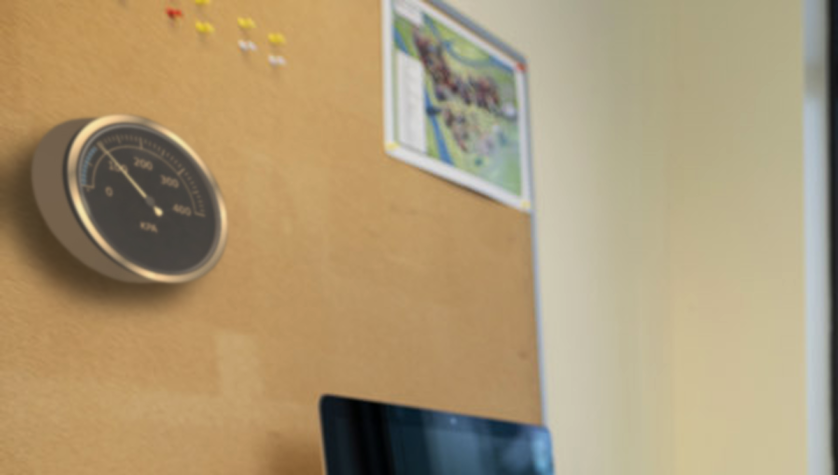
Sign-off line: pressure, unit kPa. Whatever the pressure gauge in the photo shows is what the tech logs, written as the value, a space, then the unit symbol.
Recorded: 100 kPa
